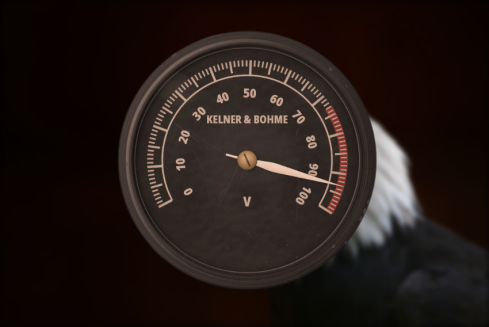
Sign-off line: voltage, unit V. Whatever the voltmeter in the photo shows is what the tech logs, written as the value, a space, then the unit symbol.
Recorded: 93 V
